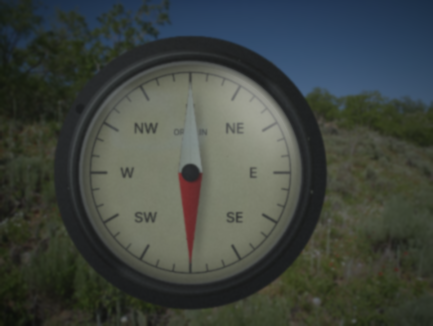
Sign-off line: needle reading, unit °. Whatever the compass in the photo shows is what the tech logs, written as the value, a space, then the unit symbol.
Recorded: 180 °
